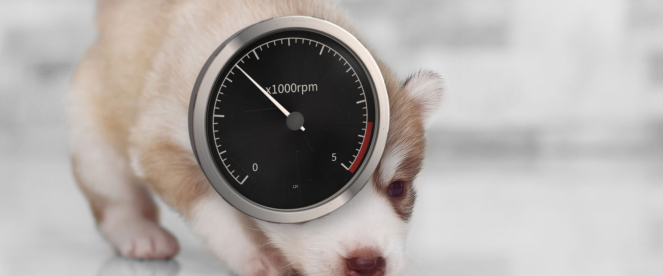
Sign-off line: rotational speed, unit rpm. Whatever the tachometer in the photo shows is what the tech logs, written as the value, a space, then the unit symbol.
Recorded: 1700 rpm
